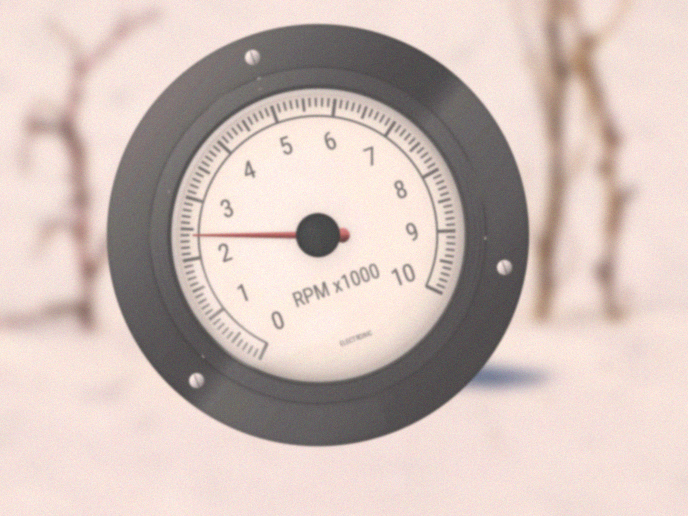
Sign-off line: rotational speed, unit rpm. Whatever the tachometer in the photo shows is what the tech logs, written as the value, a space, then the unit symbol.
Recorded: 2400 rpm
